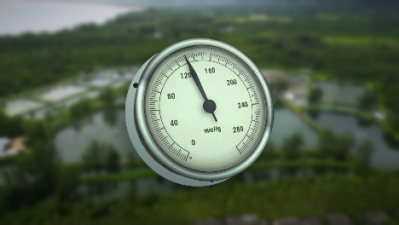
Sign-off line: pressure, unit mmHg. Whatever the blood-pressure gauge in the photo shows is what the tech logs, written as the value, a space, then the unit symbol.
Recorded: 130 mmHg
